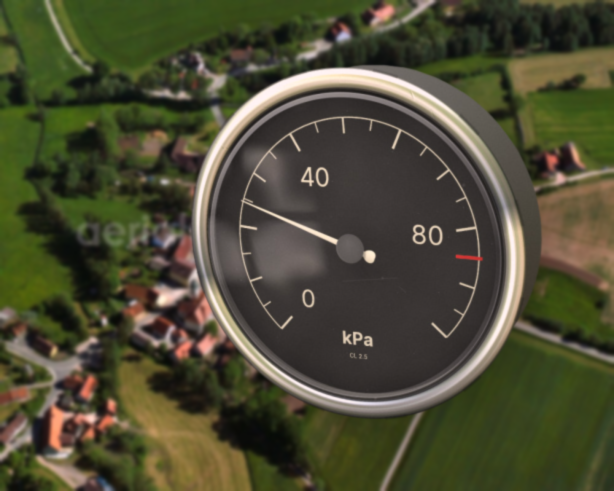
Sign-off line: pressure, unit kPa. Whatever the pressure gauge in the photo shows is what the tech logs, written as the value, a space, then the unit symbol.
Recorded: 25 kPa
